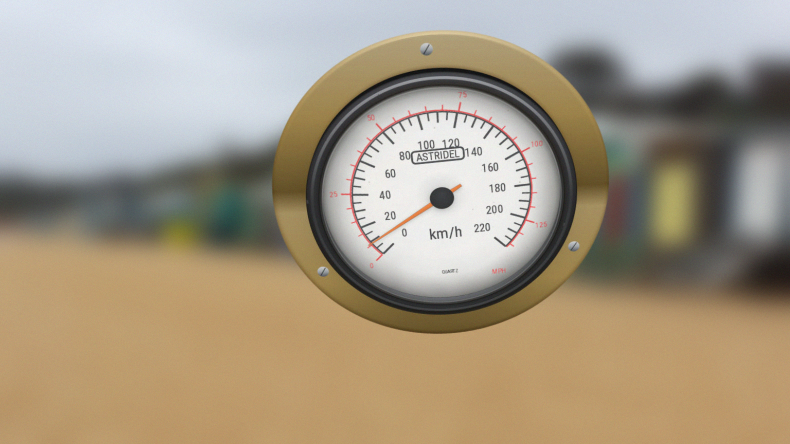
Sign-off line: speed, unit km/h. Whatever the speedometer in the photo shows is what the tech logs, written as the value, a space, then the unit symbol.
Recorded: 10 km/h
